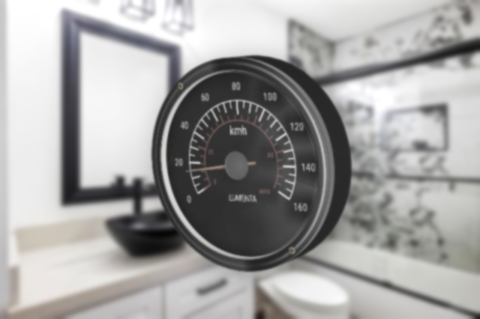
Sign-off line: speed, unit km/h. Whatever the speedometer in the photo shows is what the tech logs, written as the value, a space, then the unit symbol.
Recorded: 15 km/h
